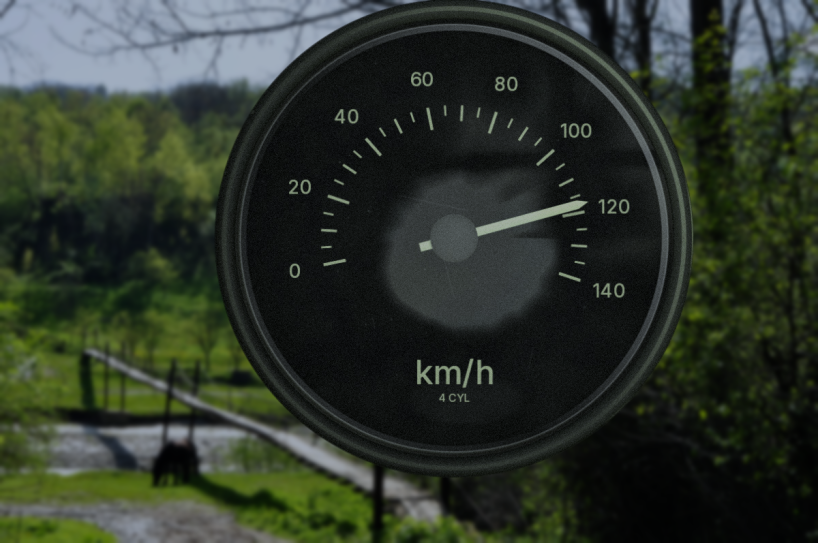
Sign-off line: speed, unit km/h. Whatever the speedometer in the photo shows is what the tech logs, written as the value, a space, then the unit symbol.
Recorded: 117.5 km/h
